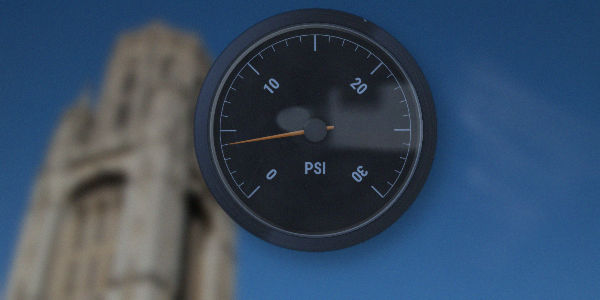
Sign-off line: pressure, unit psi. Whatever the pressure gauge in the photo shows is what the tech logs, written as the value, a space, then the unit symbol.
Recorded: 4 psi
